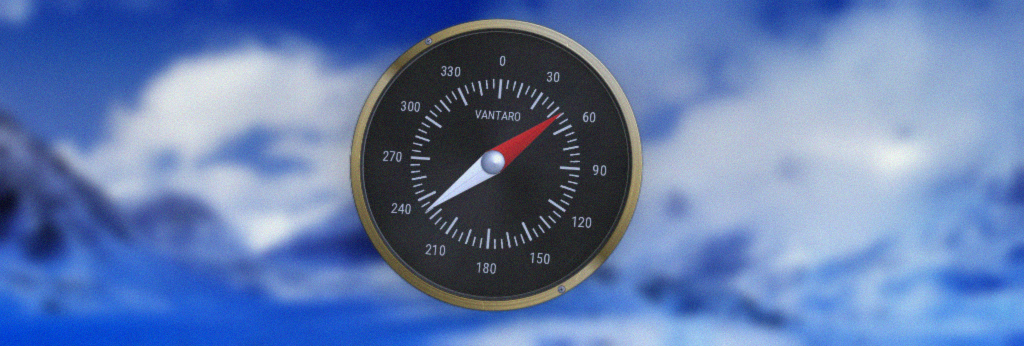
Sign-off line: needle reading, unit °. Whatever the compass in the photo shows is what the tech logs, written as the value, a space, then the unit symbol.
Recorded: 50 °
